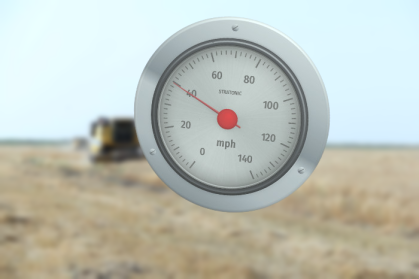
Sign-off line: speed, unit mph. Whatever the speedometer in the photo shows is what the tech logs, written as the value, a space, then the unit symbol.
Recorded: 40 mph
